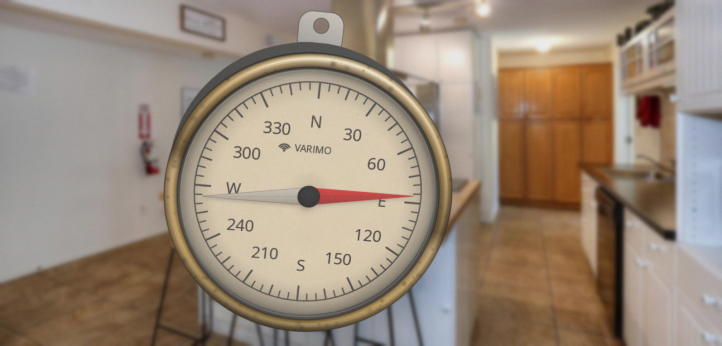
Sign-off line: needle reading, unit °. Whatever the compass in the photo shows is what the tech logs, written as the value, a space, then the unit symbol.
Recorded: 85 °
